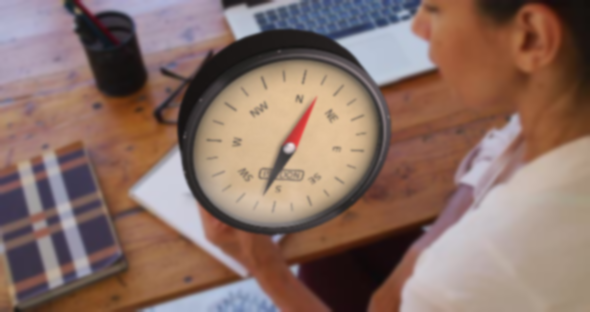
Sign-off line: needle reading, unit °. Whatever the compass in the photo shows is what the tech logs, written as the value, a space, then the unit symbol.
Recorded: 15 °
